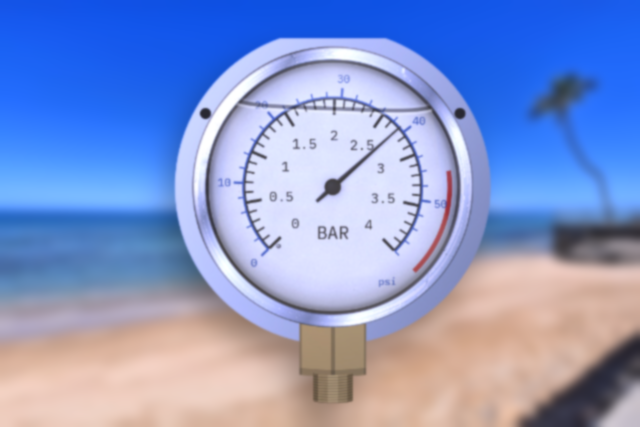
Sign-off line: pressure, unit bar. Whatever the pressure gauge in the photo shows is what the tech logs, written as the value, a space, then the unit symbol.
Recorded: 2.7 bar
